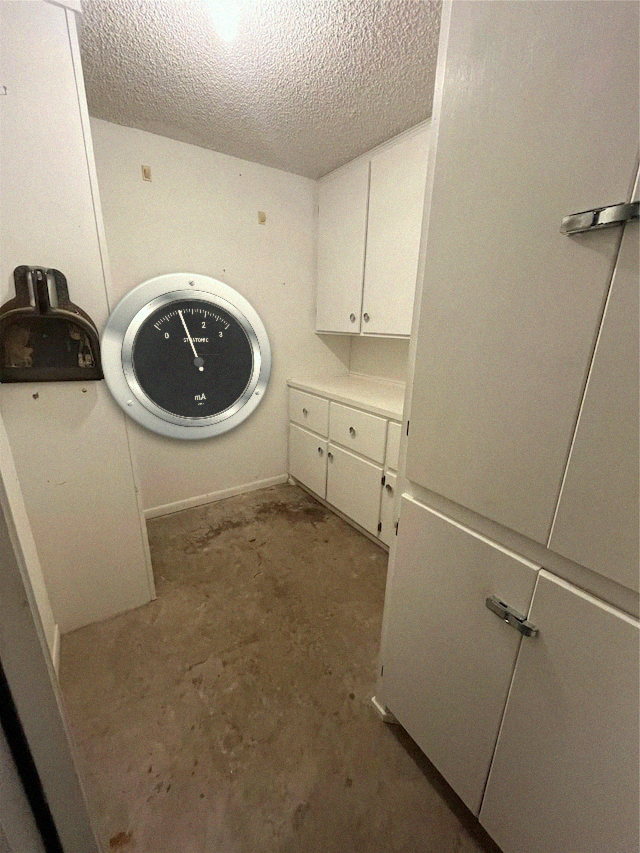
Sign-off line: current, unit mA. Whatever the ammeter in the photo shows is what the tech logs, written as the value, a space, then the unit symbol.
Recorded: 1 mA
